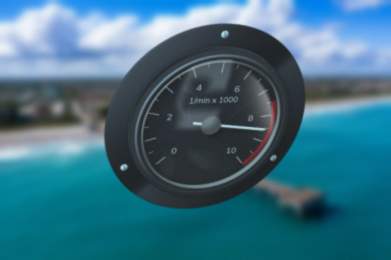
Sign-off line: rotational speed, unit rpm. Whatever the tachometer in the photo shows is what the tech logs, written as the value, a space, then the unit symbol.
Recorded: 8500 rpm
